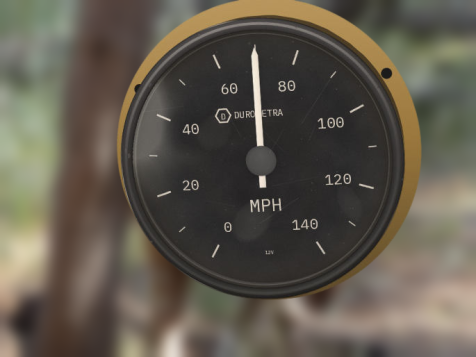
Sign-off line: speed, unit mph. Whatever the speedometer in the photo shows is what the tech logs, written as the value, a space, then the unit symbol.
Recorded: 70 mph
